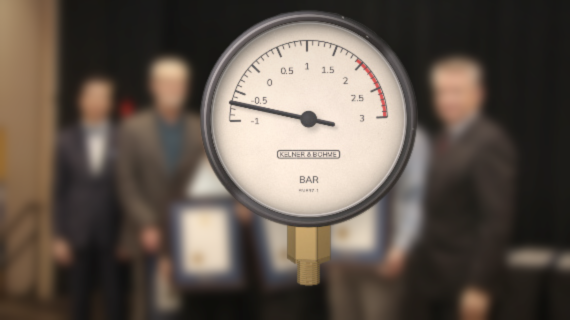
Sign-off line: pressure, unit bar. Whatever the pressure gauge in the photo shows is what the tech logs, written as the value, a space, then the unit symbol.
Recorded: -0.7 bar
